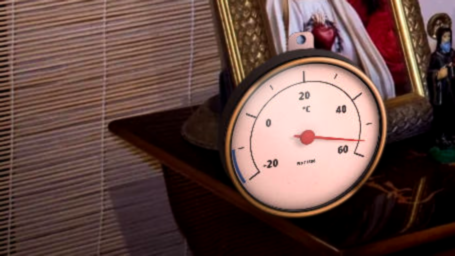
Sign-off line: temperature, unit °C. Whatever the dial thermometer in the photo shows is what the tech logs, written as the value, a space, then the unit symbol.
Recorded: 55 °C
